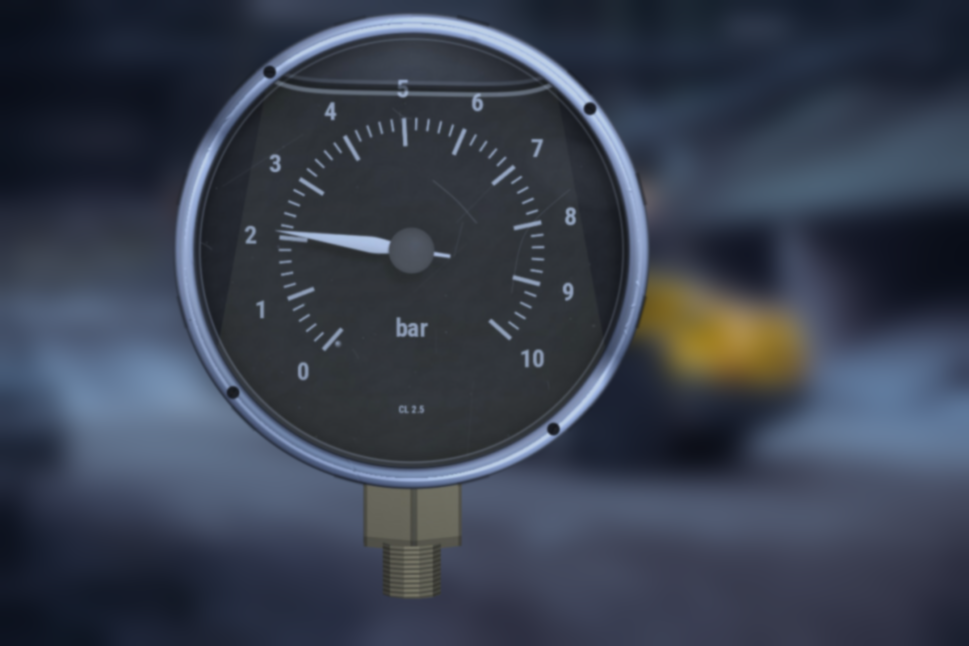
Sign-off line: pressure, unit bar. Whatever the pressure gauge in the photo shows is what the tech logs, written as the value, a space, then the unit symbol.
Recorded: 2.1 bar
